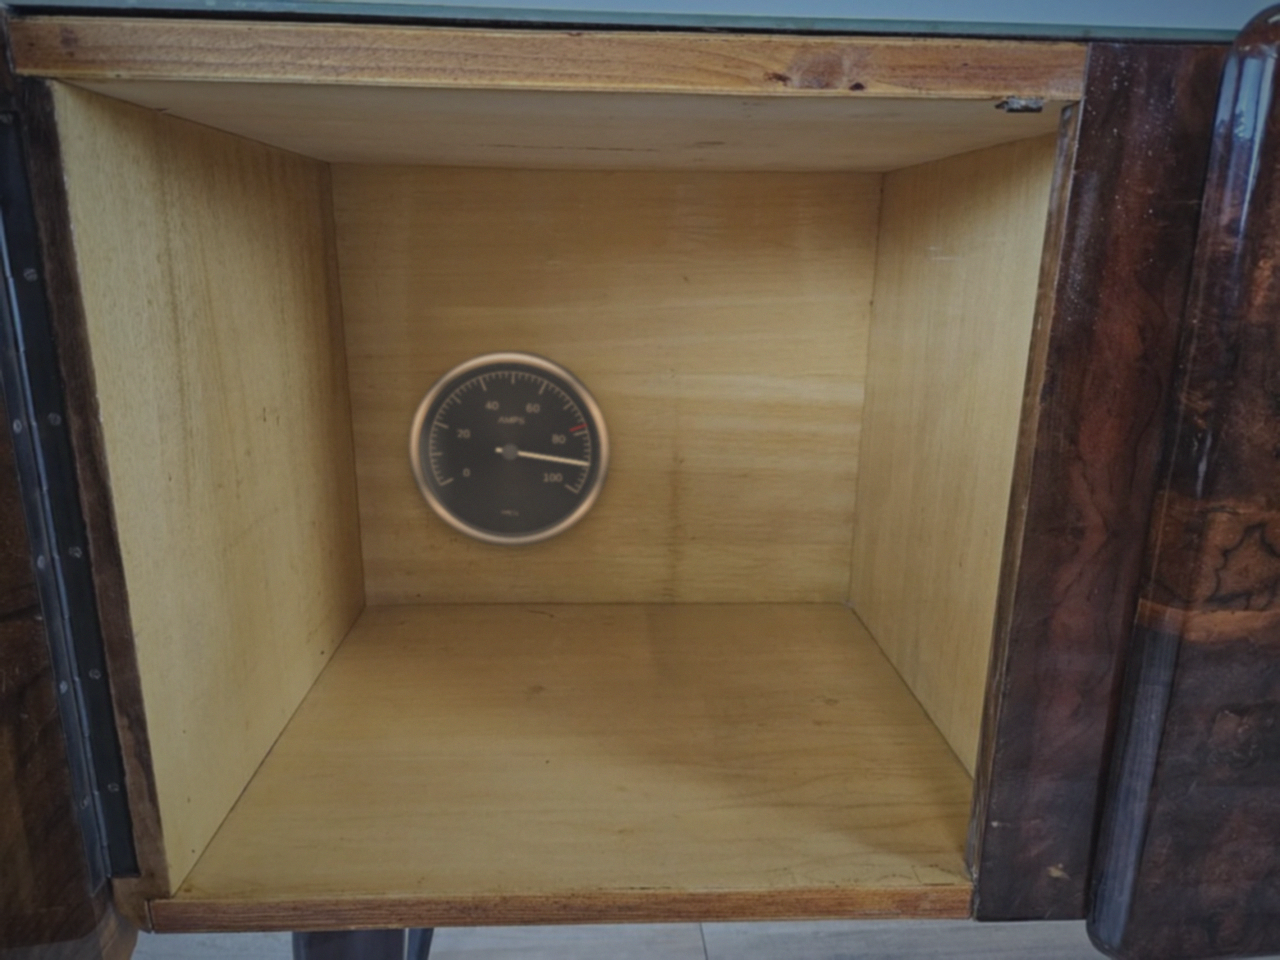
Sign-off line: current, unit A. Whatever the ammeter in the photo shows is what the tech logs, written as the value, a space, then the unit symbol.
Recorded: 90 A
